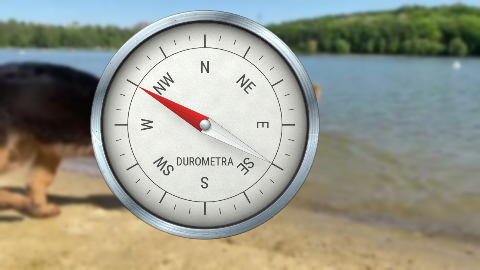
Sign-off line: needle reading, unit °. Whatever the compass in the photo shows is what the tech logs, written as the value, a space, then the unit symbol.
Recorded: 300 °
